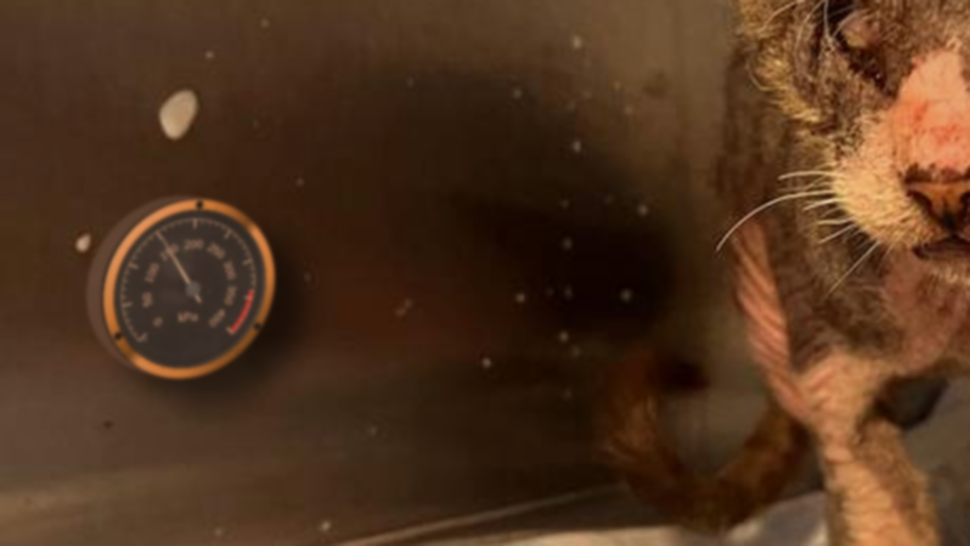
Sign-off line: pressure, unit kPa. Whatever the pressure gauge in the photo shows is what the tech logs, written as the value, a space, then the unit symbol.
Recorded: 150 kPa
